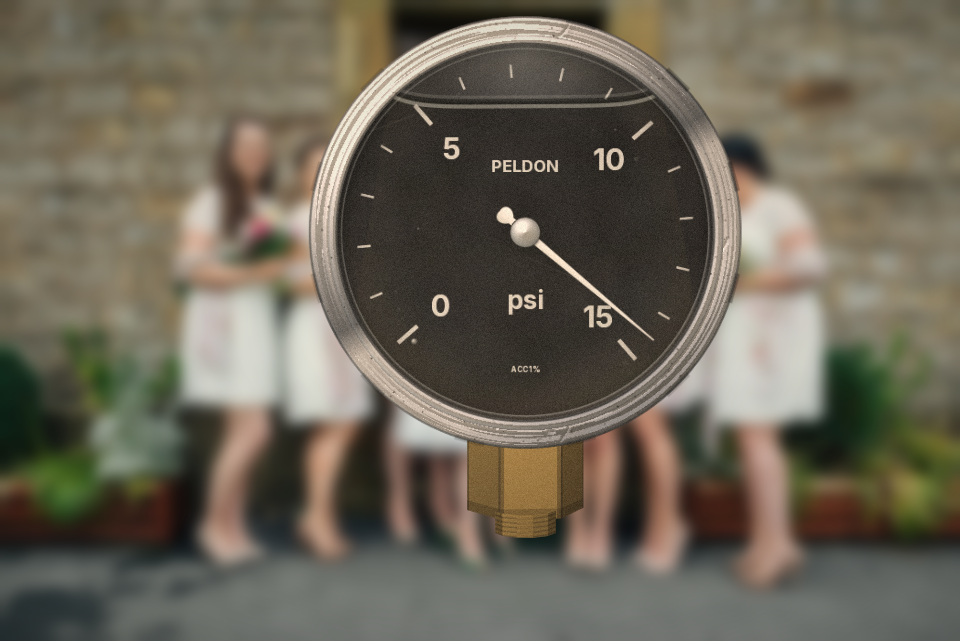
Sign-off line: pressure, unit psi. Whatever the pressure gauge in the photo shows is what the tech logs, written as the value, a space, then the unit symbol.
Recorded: 14.5 psi
